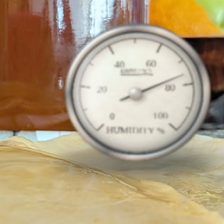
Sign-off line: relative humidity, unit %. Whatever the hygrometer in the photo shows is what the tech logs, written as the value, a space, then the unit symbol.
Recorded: 75 %
